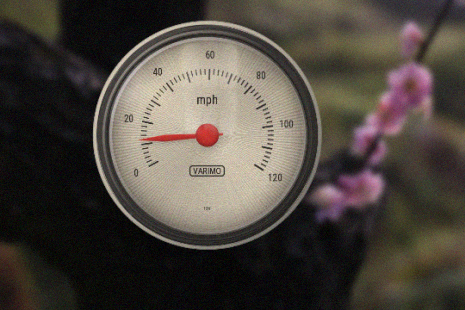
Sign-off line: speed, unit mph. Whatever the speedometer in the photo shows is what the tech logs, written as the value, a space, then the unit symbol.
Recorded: 12 mph
